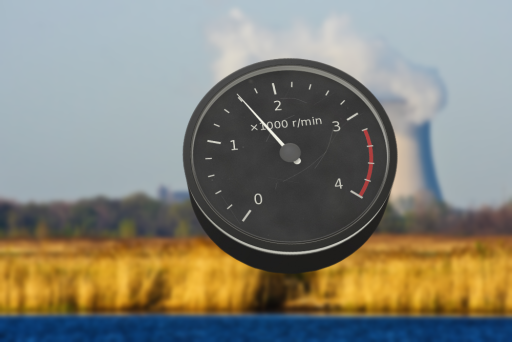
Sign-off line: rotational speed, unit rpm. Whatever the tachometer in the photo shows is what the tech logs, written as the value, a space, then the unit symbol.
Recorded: 1600 rpm
